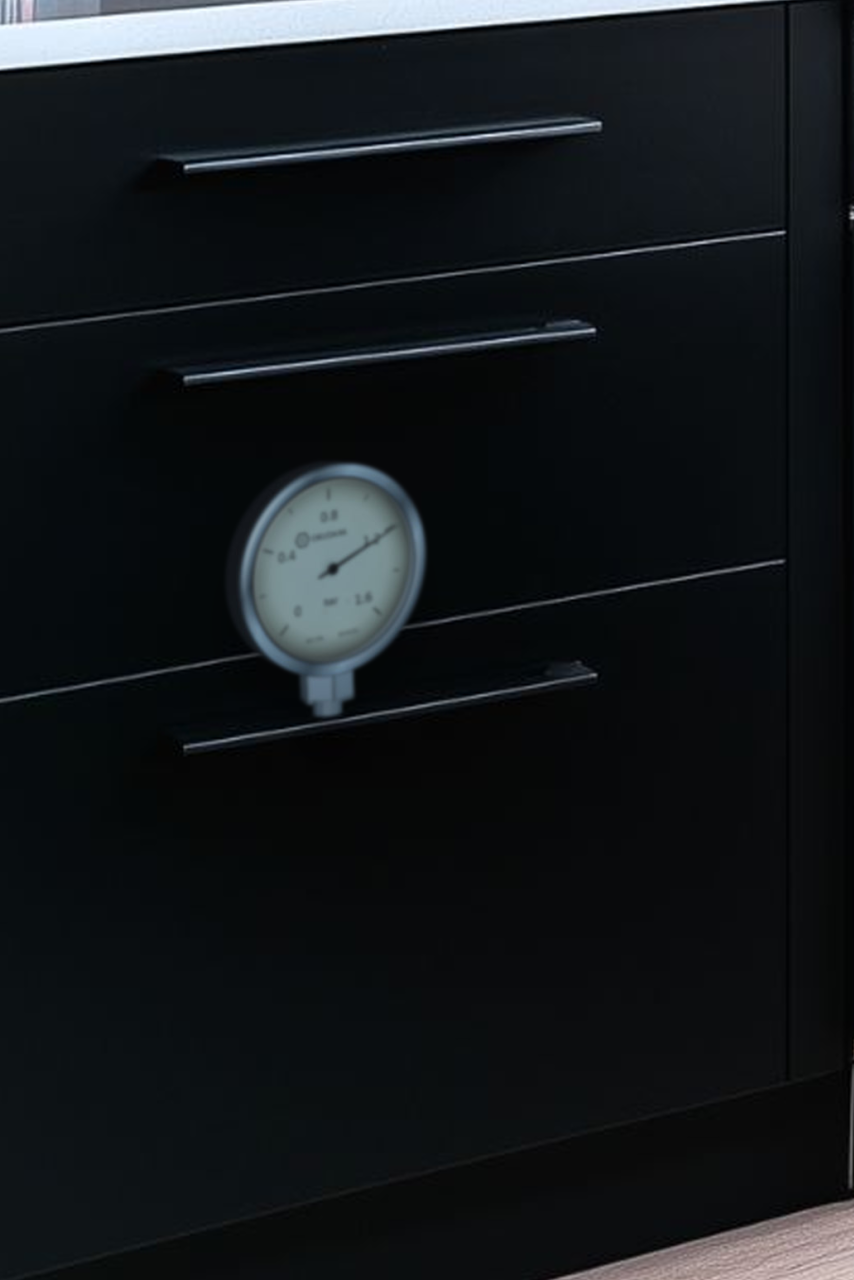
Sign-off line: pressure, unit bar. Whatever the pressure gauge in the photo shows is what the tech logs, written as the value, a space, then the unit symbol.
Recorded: 1.2 bar
